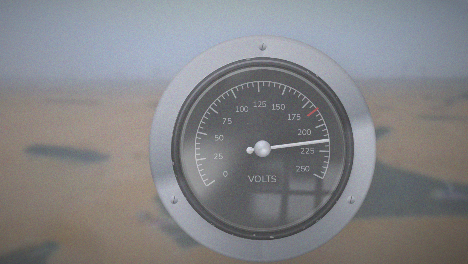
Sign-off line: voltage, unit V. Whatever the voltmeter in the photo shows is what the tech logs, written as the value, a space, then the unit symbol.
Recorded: 215 V
